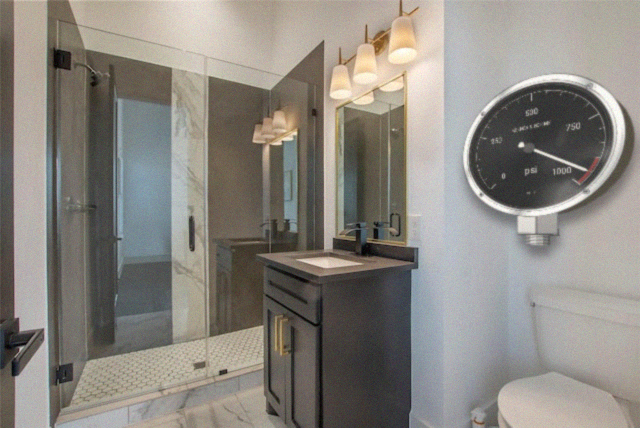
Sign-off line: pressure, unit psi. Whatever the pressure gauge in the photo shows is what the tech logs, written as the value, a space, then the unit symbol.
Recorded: 950 psi
